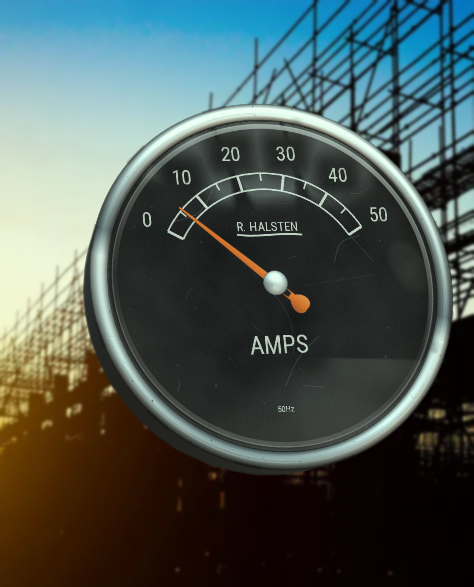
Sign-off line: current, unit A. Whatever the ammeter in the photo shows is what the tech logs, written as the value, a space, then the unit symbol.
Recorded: 5 A
